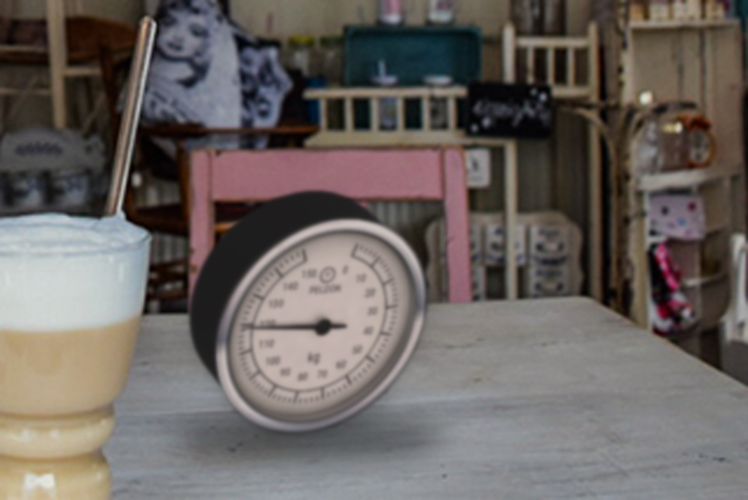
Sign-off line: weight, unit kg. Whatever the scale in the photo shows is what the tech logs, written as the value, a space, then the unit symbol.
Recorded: 120 kg
